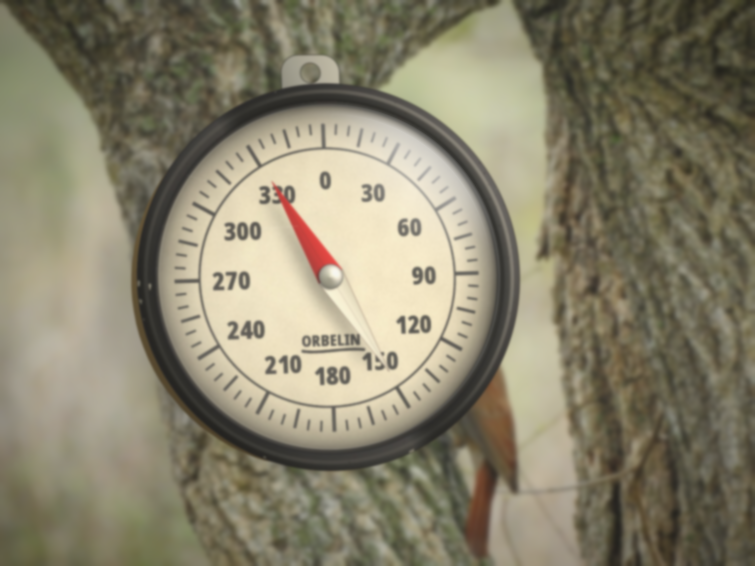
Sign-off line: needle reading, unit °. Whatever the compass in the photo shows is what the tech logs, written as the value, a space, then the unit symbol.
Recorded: 330 °
